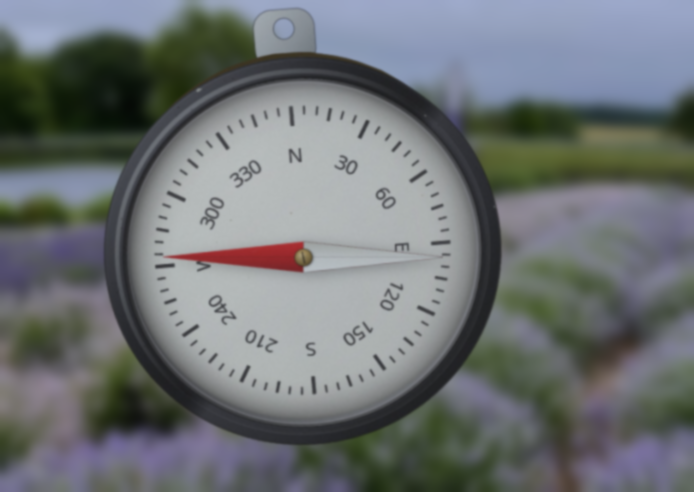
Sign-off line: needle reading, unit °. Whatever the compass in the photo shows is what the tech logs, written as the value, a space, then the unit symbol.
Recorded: 275 °
